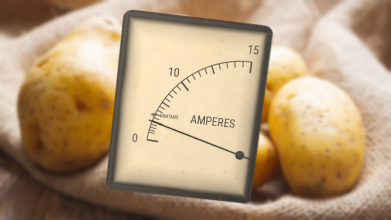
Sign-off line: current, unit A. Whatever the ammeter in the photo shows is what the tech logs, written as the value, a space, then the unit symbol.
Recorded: 5 A
